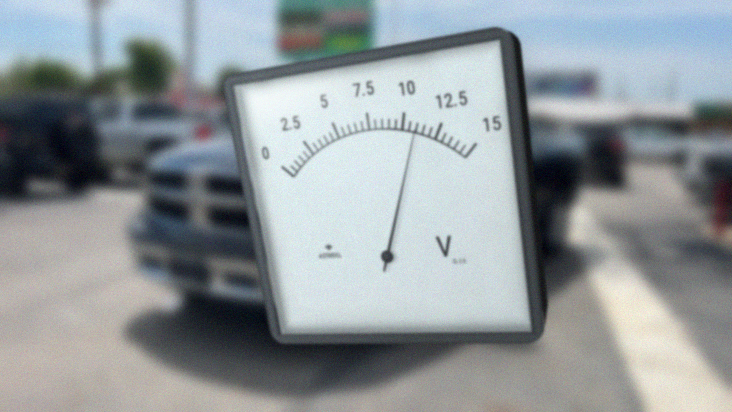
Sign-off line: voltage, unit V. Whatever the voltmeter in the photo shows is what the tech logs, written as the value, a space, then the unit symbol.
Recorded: 11 V
